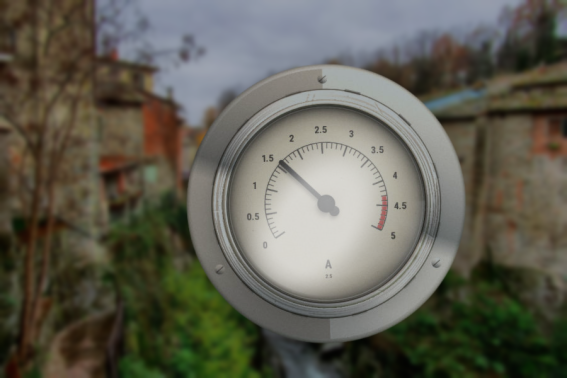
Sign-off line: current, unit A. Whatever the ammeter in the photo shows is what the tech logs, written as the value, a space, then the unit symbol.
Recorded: 1.6 A
